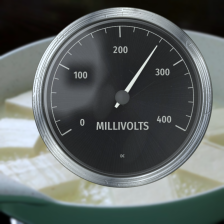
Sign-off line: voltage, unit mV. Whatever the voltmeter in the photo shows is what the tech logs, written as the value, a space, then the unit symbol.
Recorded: 260 mV
